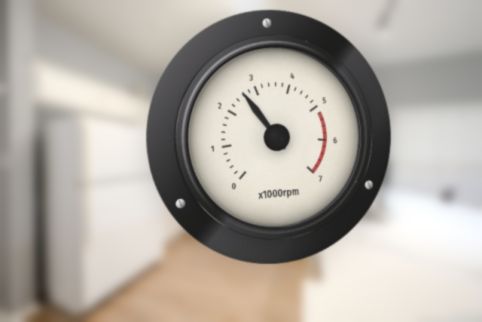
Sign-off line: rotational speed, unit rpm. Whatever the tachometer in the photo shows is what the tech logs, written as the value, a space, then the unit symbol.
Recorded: 2600 rpm
